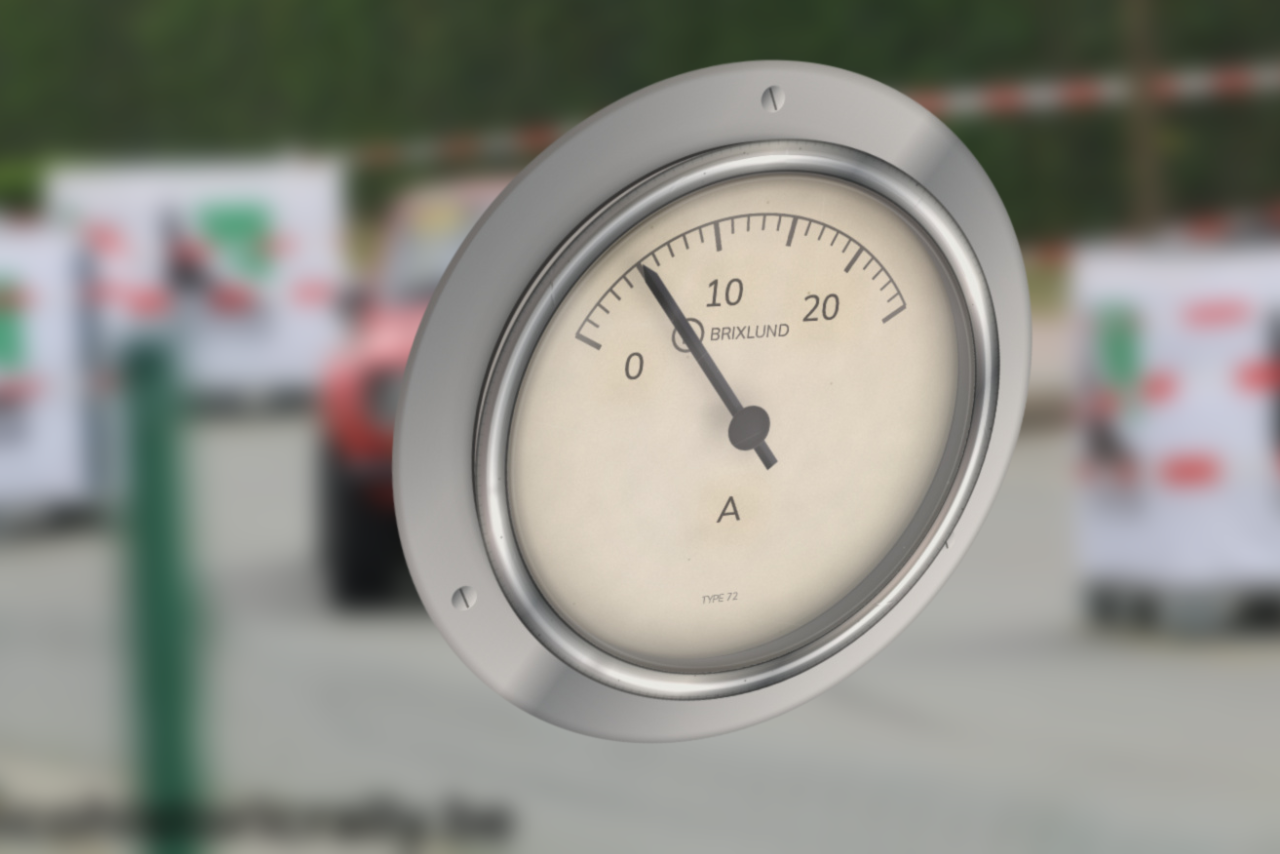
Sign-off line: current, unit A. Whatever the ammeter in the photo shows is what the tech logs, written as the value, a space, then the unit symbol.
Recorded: 5 A
